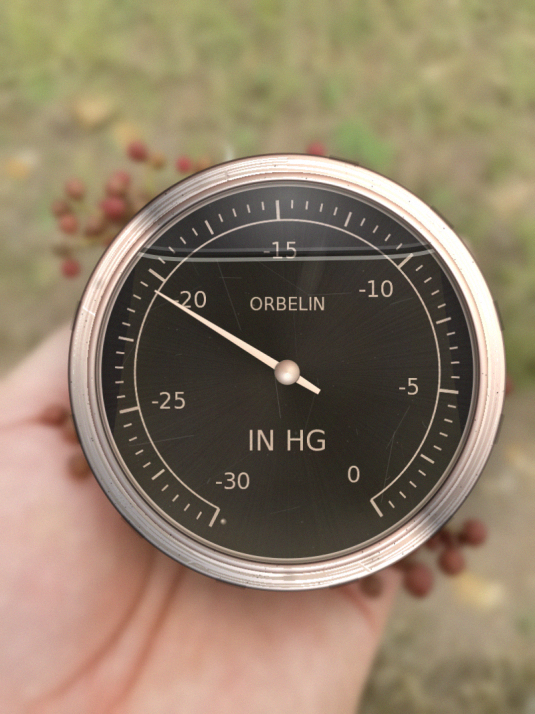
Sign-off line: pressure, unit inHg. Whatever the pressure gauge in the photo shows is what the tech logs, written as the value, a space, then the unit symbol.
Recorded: -20.5 inHg
